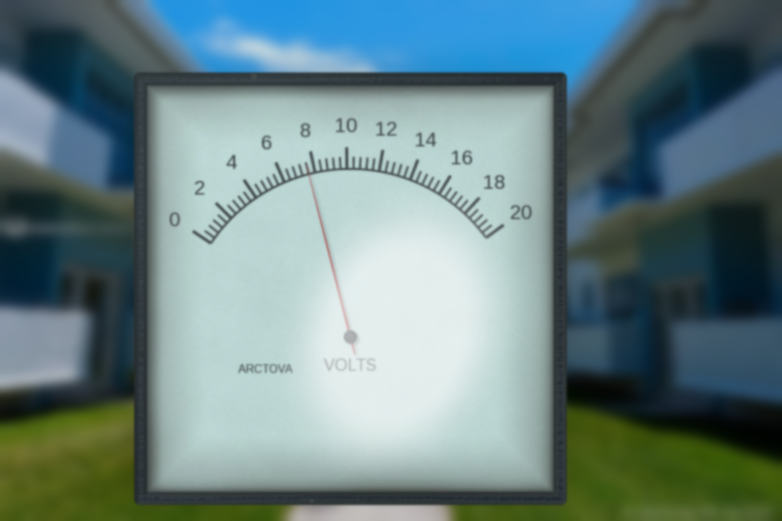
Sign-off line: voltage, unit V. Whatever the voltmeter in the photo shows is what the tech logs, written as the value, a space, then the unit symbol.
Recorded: 7.6 V
